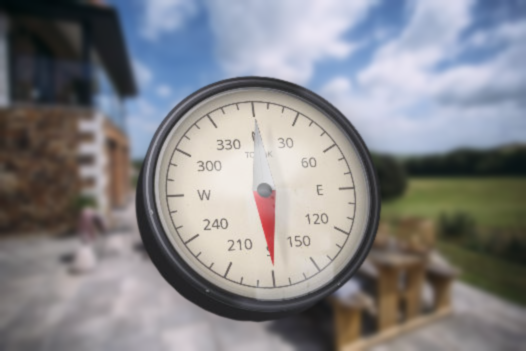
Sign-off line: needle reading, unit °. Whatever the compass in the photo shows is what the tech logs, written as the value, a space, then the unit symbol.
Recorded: 180 °
